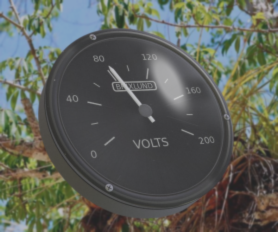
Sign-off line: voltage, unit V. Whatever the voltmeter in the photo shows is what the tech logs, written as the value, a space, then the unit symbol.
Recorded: 80 V
